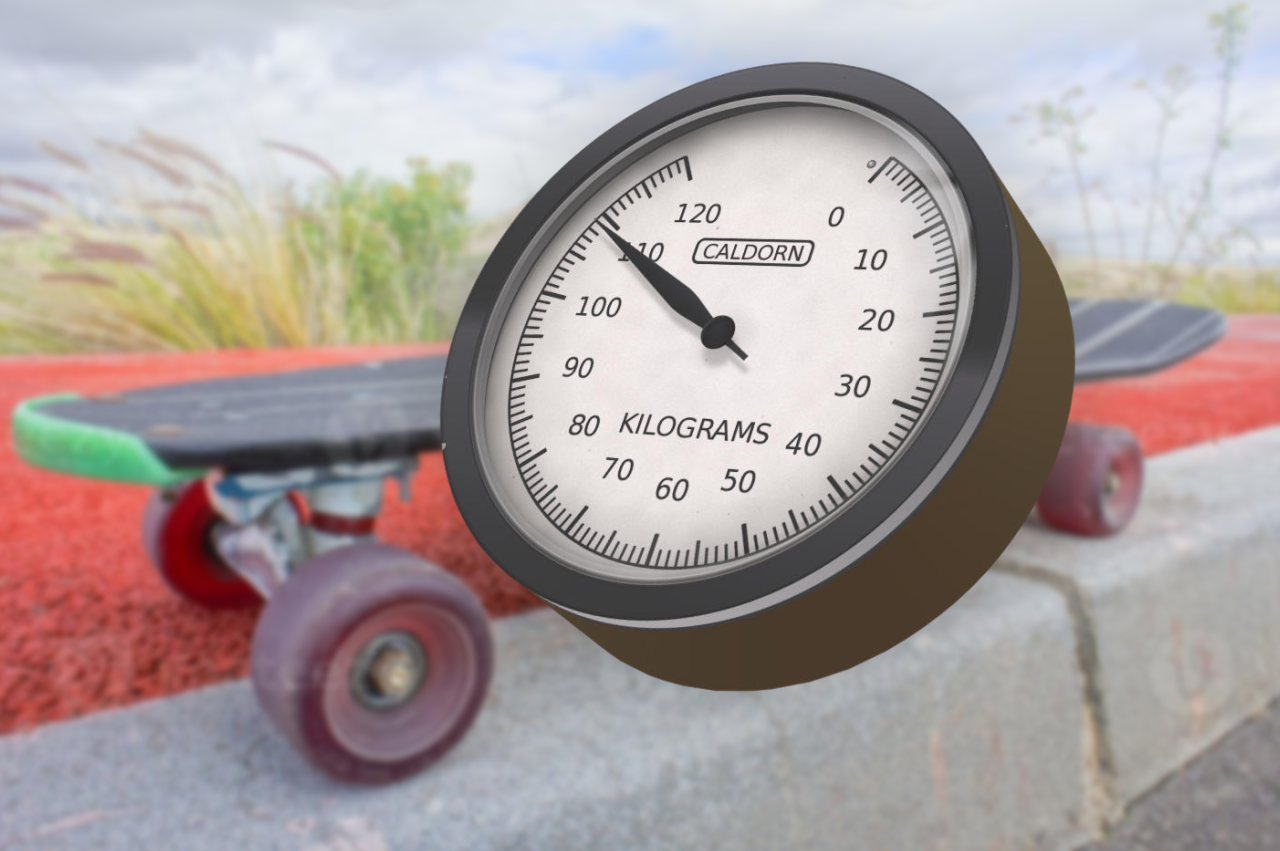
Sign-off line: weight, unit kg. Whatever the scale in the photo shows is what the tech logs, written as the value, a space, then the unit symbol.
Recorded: 109 kg
